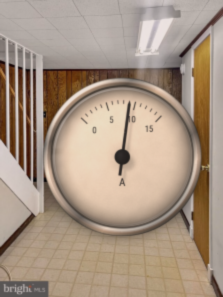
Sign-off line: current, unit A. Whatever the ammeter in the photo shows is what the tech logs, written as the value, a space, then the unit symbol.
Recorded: 9 A
